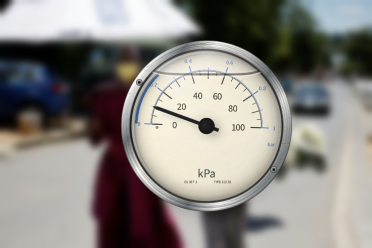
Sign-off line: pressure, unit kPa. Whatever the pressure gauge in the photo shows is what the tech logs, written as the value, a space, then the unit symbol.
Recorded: 10 kPa
